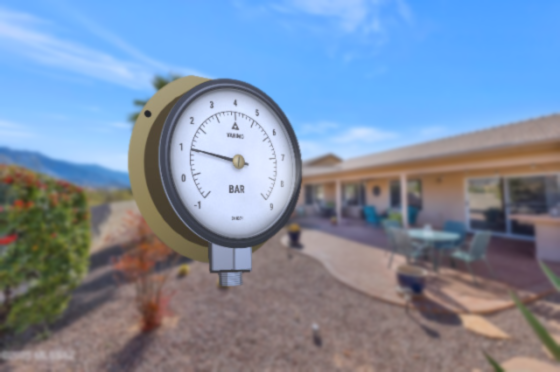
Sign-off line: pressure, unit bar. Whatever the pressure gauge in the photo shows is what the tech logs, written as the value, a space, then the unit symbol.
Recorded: 1 bar
